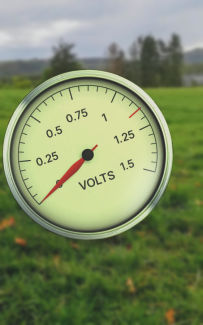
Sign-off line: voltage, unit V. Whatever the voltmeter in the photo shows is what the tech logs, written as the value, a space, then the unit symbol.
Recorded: 0 V
